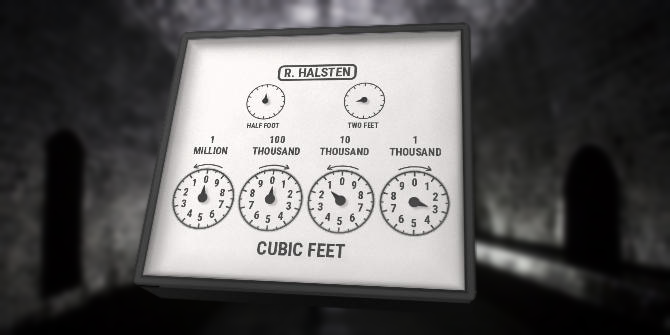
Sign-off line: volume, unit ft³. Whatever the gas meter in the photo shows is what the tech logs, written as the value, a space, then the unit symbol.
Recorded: 1300 ft³
